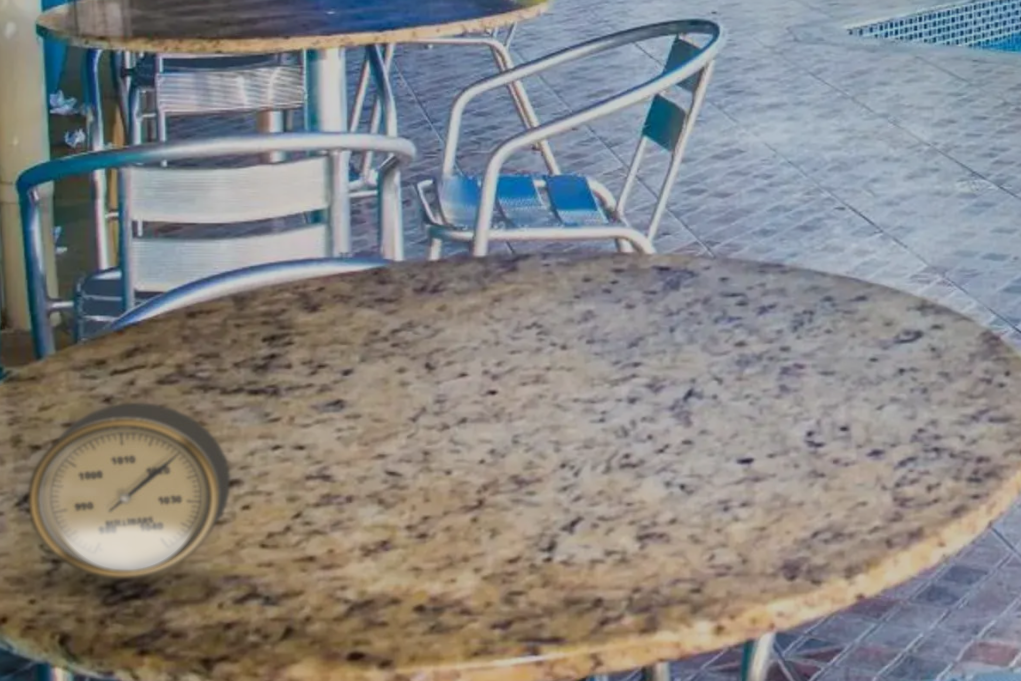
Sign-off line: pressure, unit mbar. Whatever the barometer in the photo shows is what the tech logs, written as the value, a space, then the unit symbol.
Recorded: 1020 mbar
